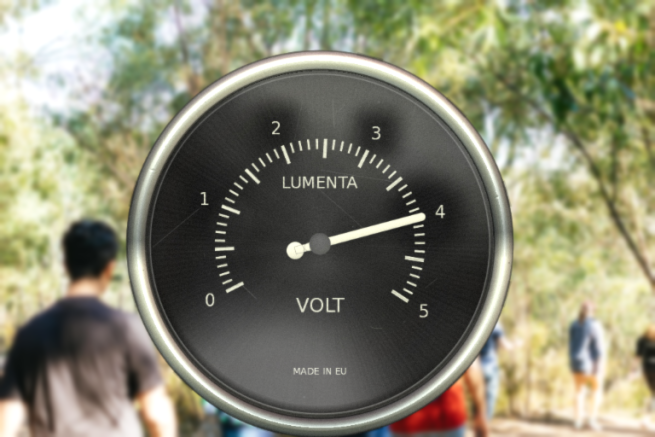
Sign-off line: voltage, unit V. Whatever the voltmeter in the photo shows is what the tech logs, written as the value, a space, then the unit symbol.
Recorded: 4 V
